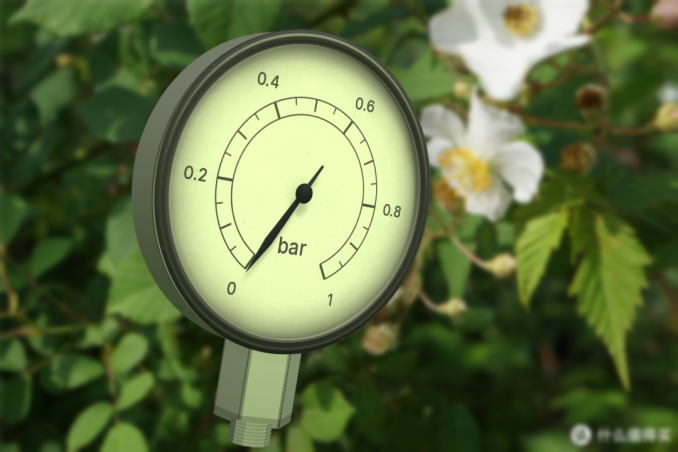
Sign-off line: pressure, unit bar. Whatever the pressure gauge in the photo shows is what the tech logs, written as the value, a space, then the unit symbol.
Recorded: 0 bar
